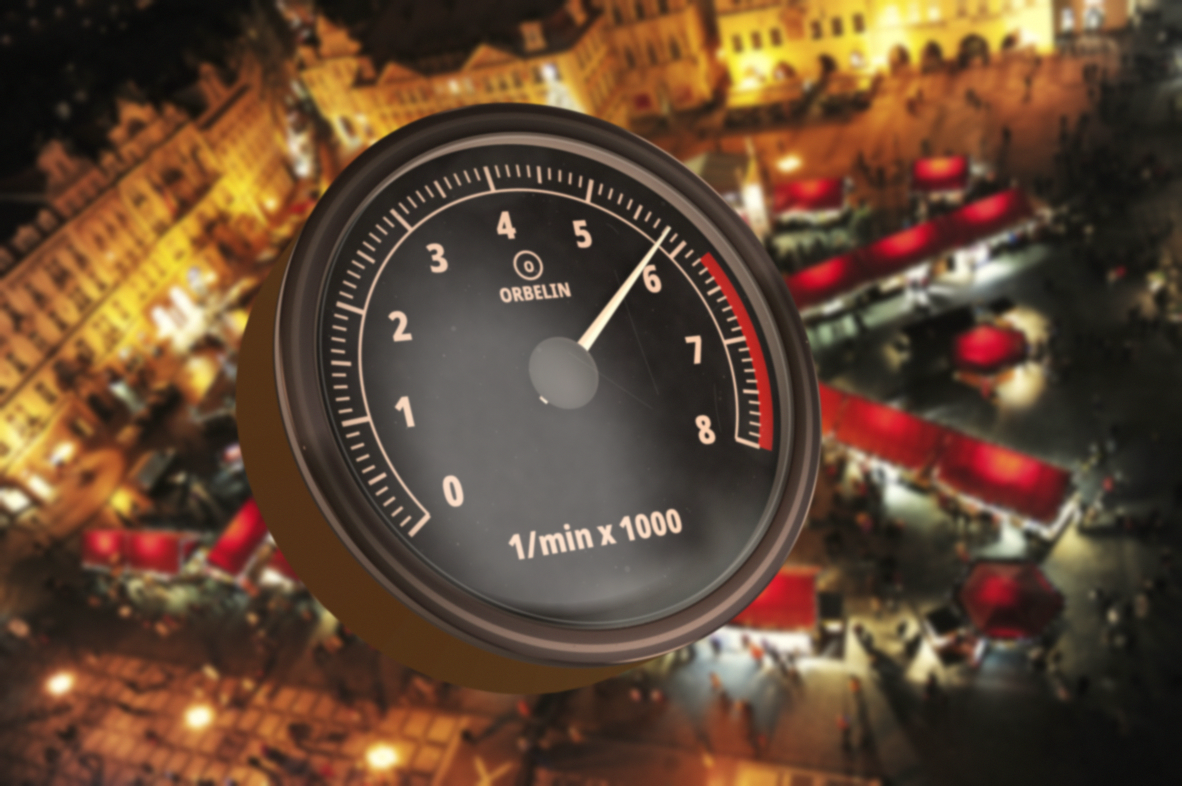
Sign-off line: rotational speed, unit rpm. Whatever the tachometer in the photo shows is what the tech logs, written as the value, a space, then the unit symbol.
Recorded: 5800 rpm
